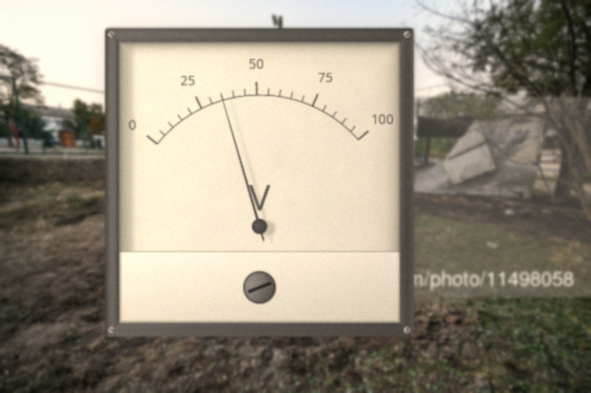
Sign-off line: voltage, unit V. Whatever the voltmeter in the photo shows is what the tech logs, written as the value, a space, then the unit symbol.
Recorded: 35 V
